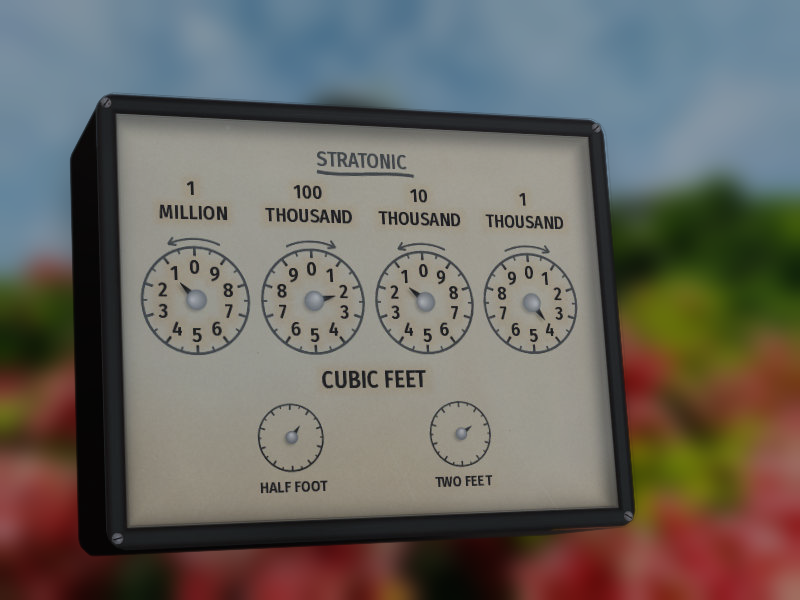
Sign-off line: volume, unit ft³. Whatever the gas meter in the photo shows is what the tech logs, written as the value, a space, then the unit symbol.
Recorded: 121400 ft³
